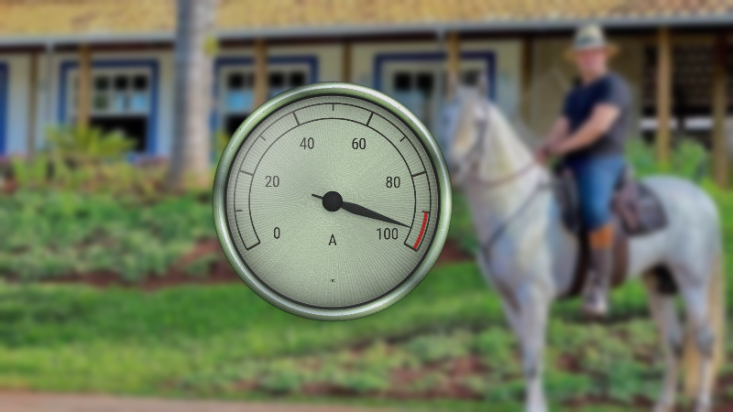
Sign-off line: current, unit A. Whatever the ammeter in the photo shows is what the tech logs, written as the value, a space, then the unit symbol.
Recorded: 95 A
